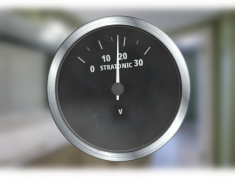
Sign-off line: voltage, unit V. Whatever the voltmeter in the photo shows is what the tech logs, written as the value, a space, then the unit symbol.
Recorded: 17.5 V
